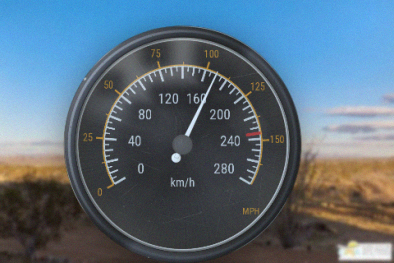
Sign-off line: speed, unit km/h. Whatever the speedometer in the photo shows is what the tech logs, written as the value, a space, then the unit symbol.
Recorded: 170 km/h
